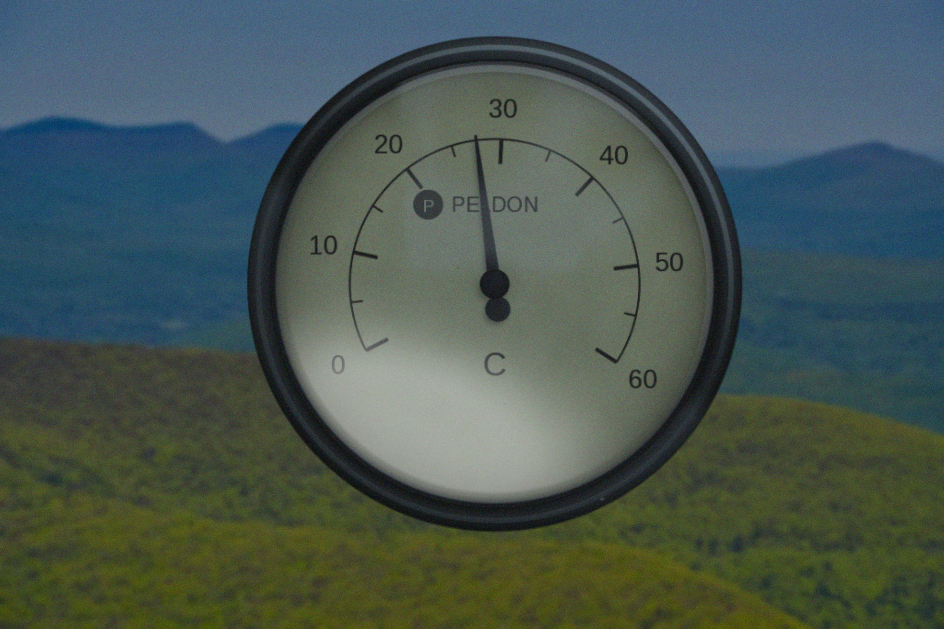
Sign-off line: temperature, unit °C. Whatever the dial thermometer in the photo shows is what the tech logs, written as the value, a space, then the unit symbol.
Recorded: 27.5 °C
